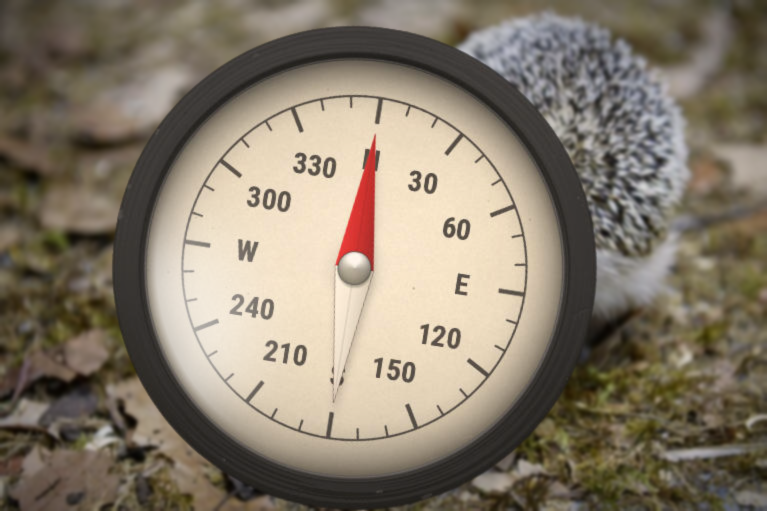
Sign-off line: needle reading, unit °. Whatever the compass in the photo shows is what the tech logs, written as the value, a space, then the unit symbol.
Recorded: 0 °
